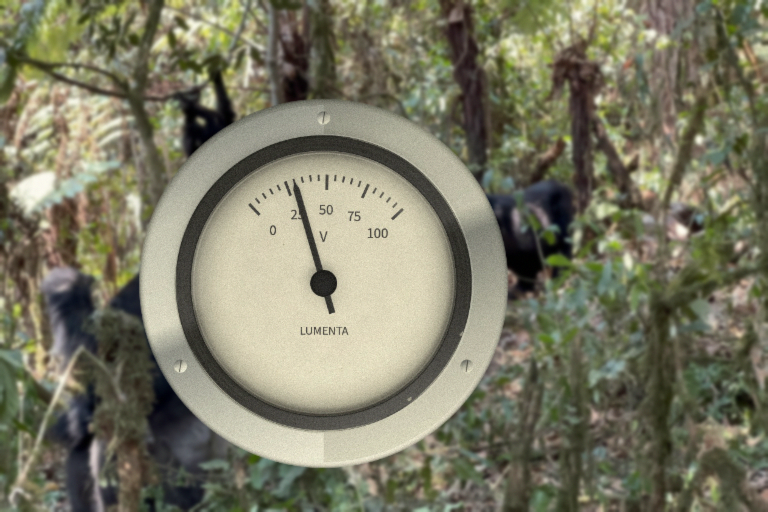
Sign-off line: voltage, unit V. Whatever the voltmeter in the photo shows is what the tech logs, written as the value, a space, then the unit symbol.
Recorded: 30 V
